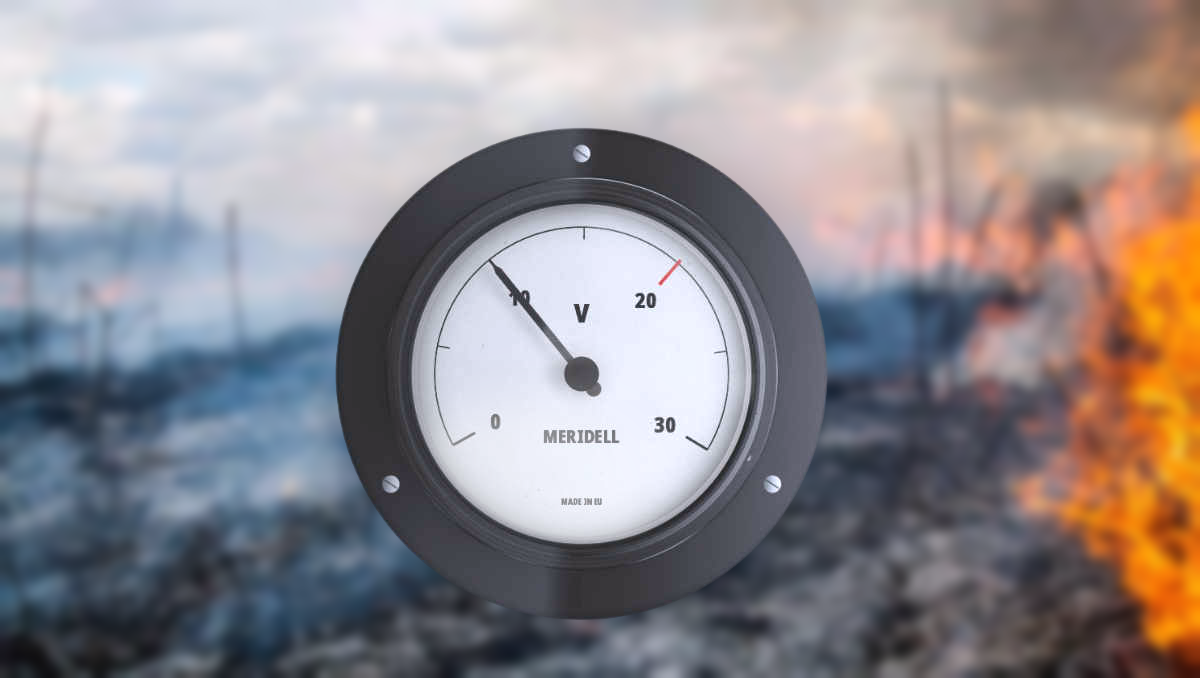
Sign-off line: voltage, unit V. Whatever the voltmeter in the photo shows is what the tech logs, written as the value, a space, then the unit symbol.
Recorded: 10 V
